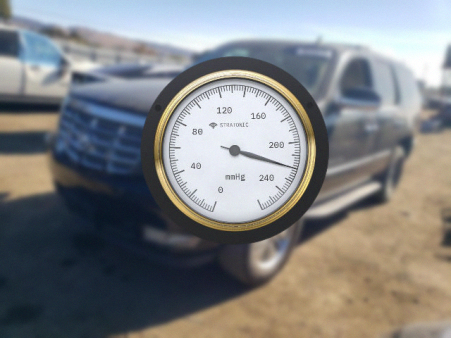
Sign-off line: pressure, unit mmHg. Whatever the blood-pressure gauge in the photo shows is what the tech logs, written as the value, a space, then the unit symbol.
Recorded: 220 mmHg
